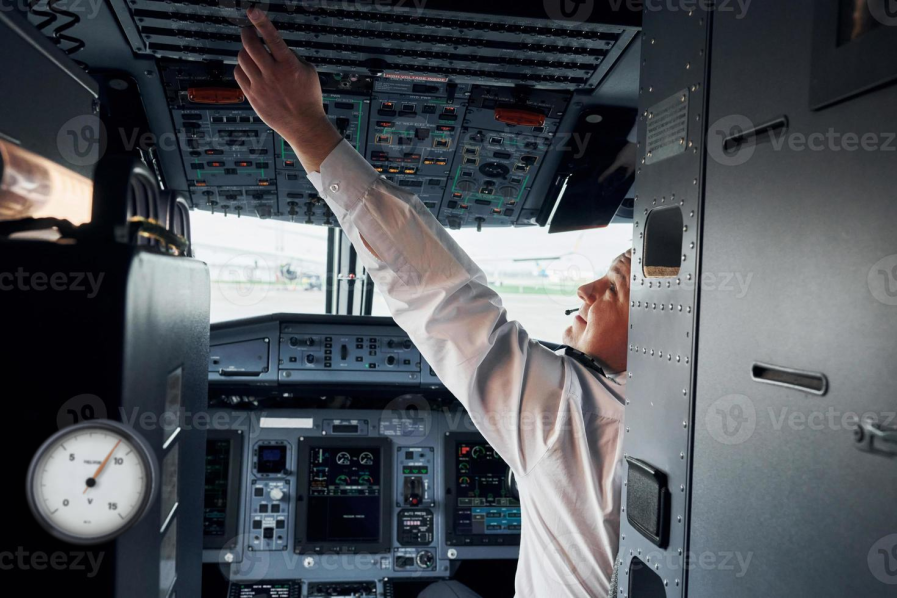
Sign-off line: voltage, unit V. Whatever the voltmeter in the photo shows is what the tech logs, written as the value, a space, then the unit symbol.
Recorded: 9 V
